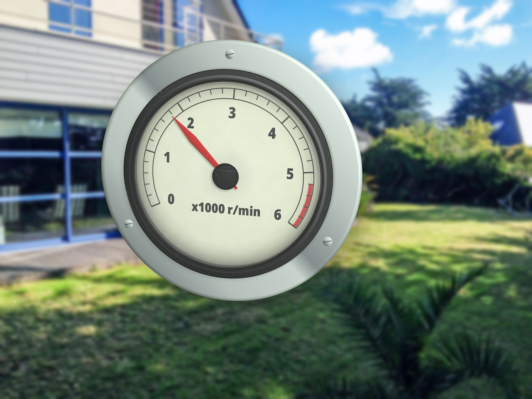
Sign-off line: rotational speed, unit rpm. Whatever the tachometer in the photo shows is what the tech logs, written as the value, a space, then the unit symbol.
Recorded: 1800 rpm
